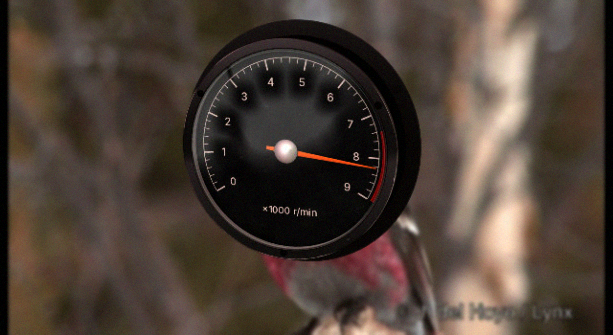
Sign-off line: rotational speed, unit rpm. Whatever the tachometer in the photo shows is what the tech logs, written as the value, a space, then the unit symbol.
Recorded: 8200 rpm
